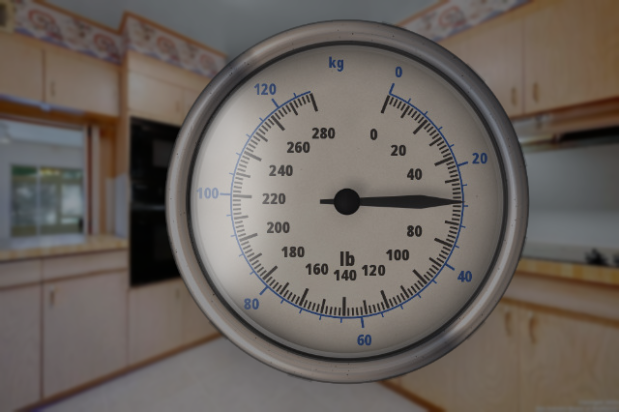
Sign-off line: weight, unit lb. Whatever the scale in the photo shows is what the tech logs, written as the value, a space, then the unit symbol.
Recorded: 60 lb
